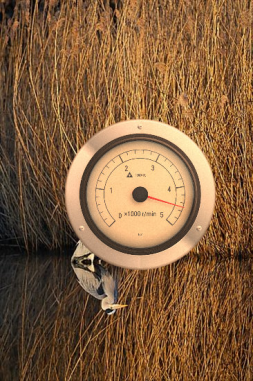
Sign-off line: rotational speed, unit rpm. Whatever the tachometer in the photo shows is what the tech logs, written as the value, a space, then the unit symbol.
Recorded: 4500 rpm
